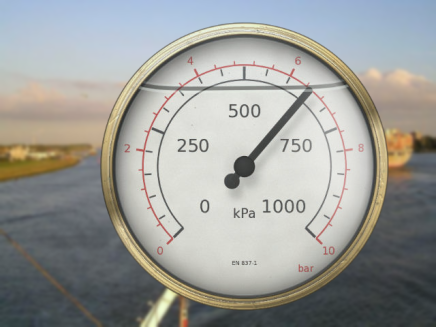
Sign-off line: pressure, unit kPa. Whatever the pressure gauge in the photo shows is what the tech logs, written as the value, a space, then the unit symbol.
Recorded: 650 kPa
